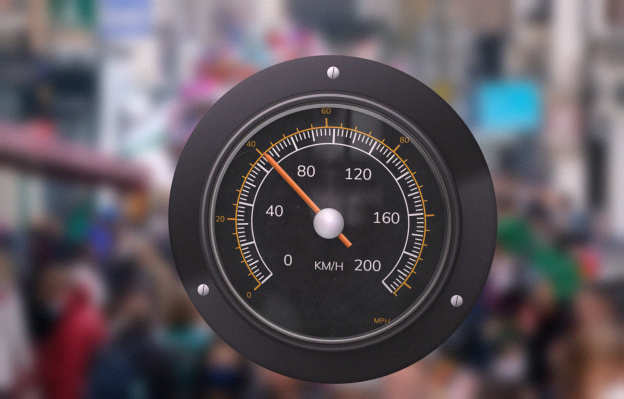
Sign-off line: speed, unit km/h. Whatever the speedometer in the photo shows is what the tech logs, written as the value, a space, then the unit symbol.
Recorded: 66 km/h
